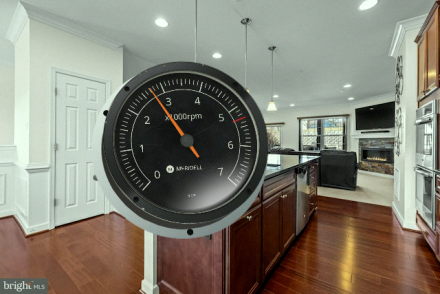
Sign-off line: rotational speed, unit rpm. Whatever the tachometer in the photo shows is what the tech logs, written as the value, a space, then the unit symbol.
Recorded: 2700 rpm
